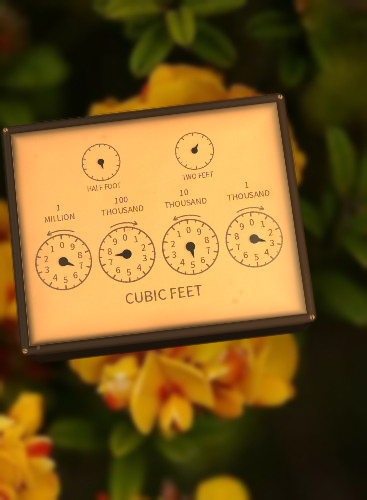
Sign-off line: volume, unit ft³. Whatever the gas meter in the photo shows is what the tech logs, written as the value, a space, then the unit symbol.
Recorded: 675300 ft³
